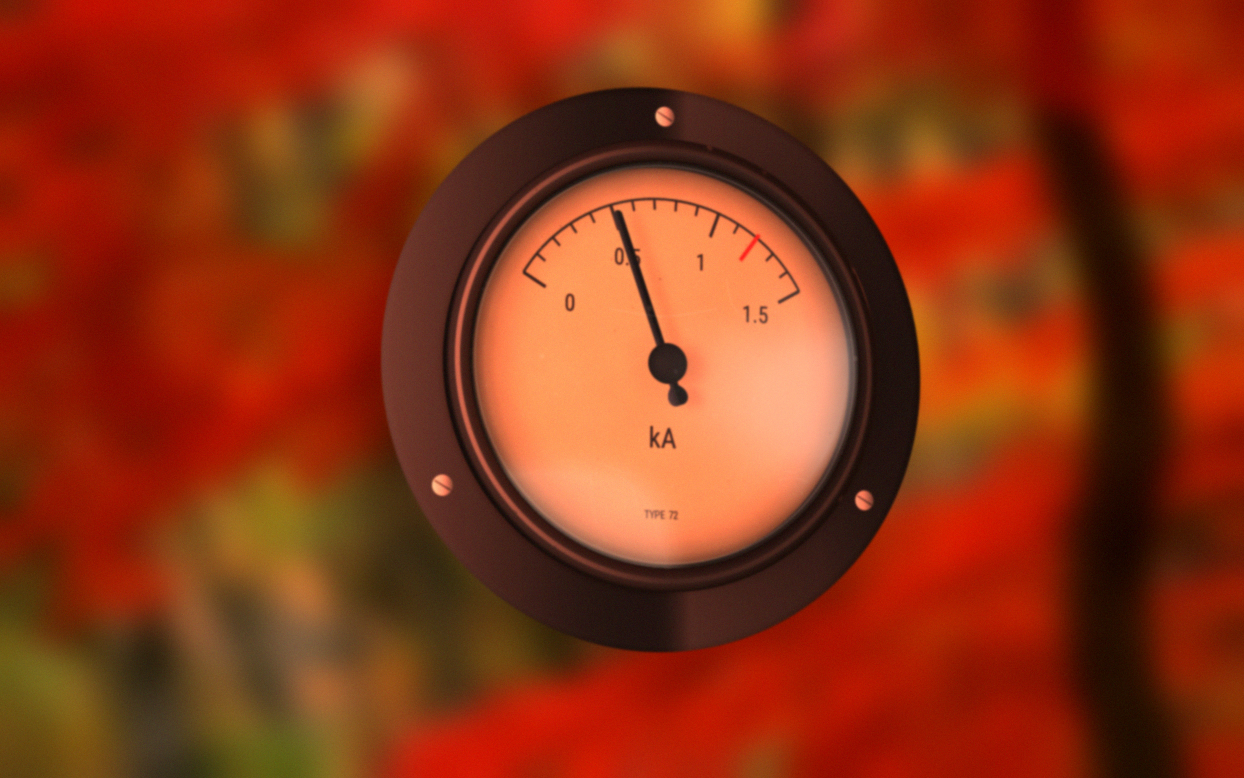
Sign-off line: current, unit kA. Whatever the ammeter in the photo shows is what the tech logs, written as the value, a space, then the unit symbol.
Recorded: 0.5 kA
